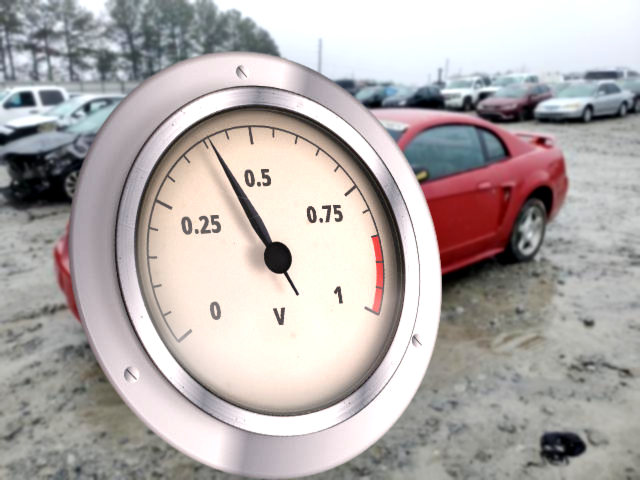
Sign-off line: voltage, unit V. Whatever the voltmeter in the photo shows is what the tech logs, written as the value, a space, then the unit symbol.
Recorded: 0.4 V
